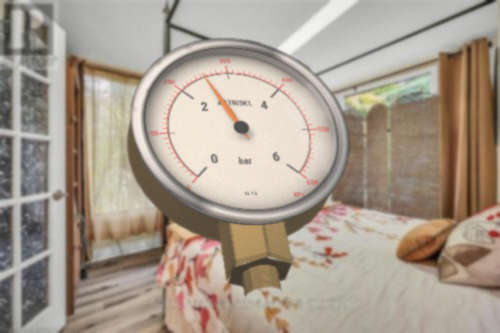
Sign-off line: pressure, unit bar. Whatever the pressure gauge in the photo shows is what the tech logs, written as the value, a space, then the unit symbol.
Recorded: 2.5 bar
